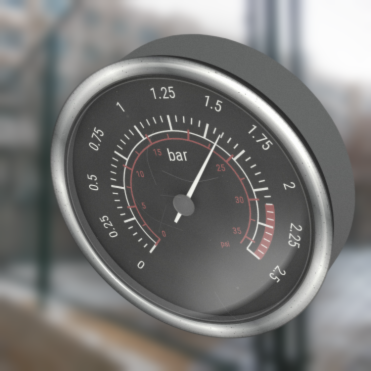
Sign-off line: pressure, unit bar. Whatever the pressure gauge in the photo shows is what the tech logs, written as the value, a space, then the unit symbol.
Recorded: 1.6 bar
